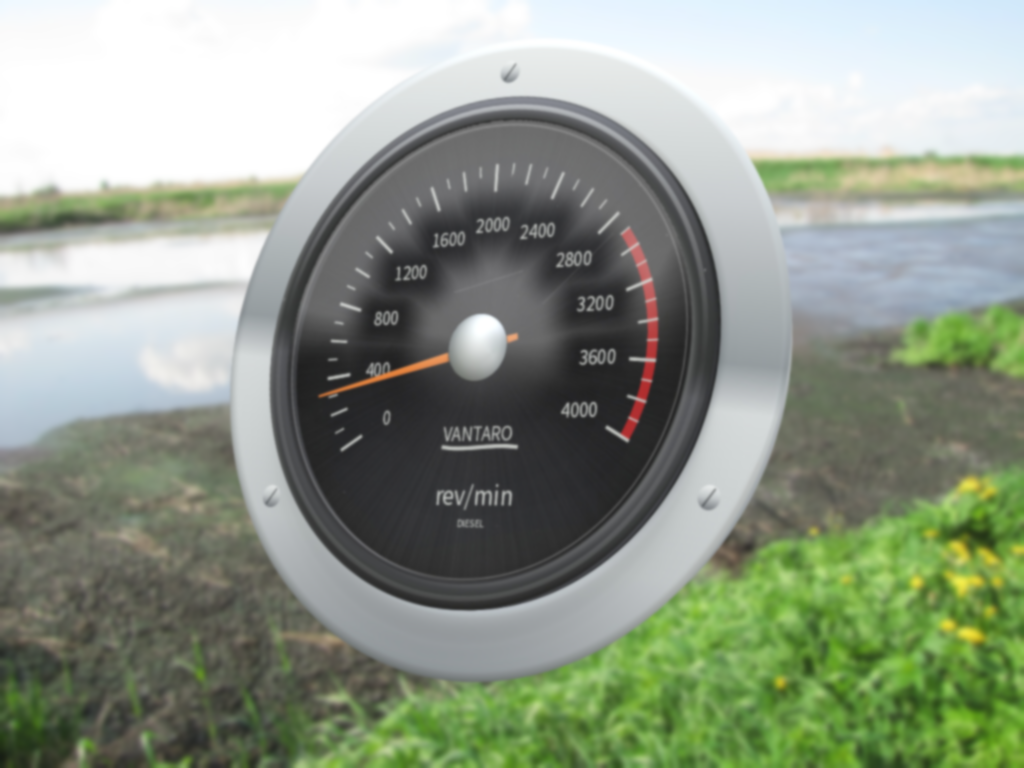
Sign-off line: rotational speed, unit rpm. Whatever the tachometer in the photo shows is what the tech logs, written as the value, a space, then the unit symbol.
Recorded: 300 rpm
